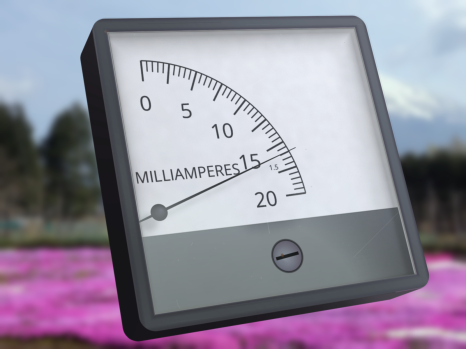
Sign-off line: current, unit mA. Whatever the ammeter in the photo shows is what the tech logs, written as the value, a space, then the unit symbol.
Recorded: 16 mA
